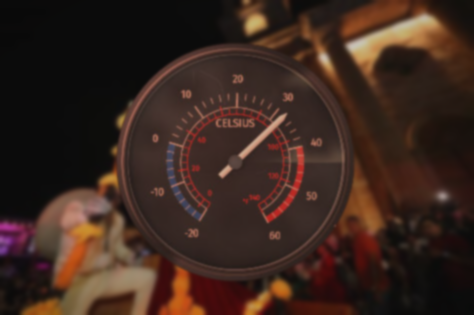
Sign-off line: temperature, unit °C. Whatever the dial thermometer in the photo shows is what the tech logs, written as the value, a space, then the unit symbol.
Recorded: 32 °C
